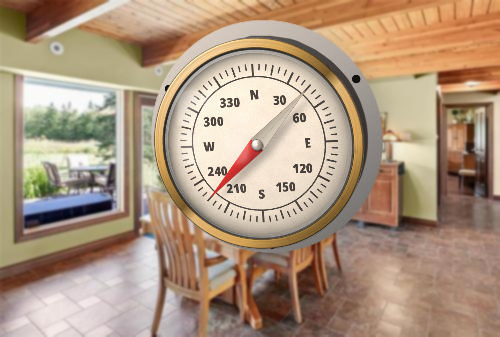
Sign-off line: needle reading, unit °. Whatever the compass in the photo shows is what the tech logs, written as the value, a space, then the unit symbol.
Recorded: 225 °
